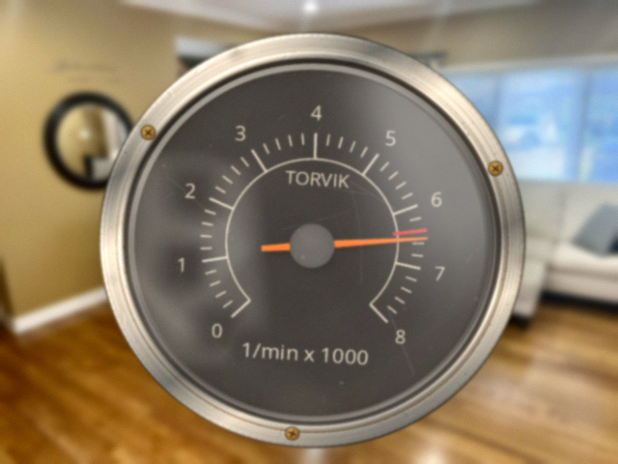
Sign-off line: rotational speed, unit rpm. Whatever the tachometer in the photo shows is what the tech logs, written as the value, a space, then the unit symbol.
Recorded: 6500 rpm
